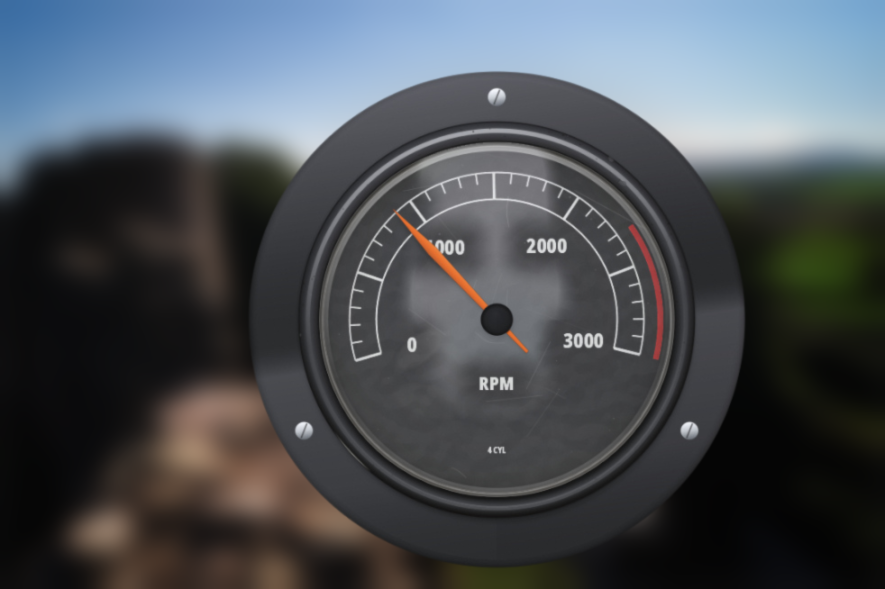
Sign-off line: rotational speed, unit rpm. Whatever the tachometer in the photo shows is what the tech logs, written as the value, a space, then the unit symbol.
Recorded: 900 rpm
